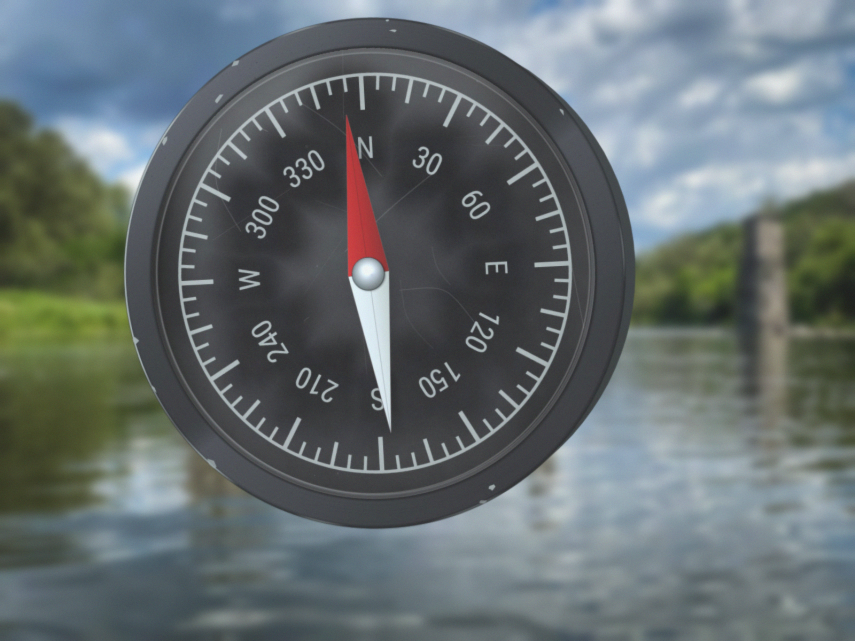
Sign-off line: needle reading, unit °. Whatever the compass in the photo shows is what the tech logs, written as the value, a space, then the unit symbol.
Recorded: 355 °
